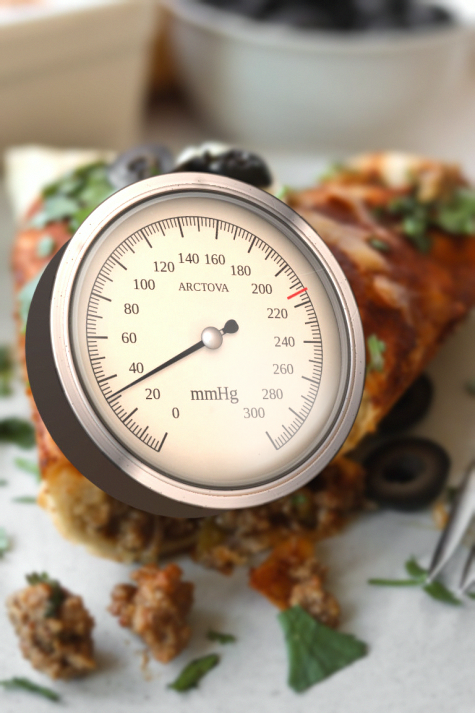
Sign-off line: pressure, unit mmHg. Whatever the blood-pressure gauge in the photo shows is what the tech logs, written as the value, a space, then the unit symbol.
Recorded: 32 mmHg
